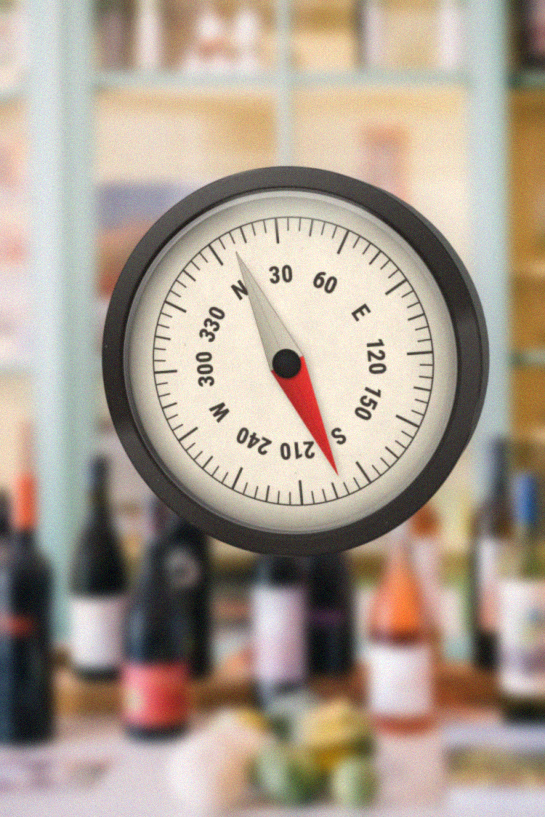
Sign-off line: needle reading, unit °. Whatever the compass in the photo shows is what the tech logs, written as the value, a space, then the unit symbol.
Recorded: 190 °
